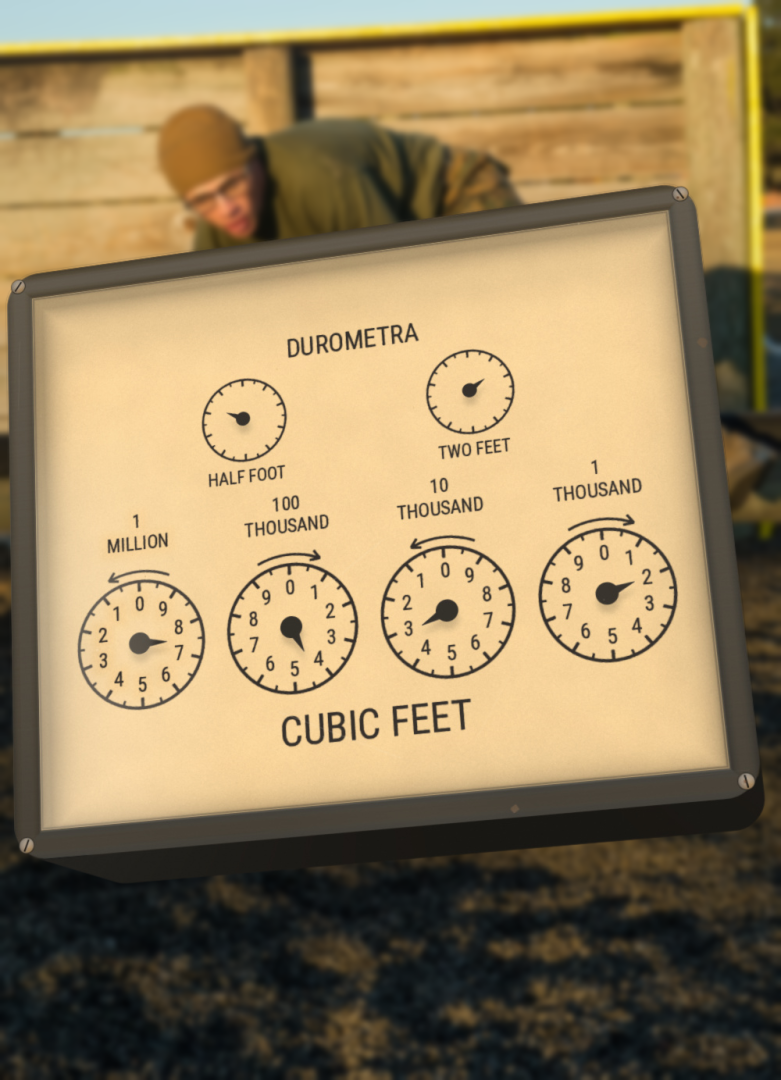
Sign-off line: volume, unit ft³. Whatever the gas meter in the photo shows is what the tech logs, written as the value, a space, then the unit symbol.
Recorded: 743200 ft³
